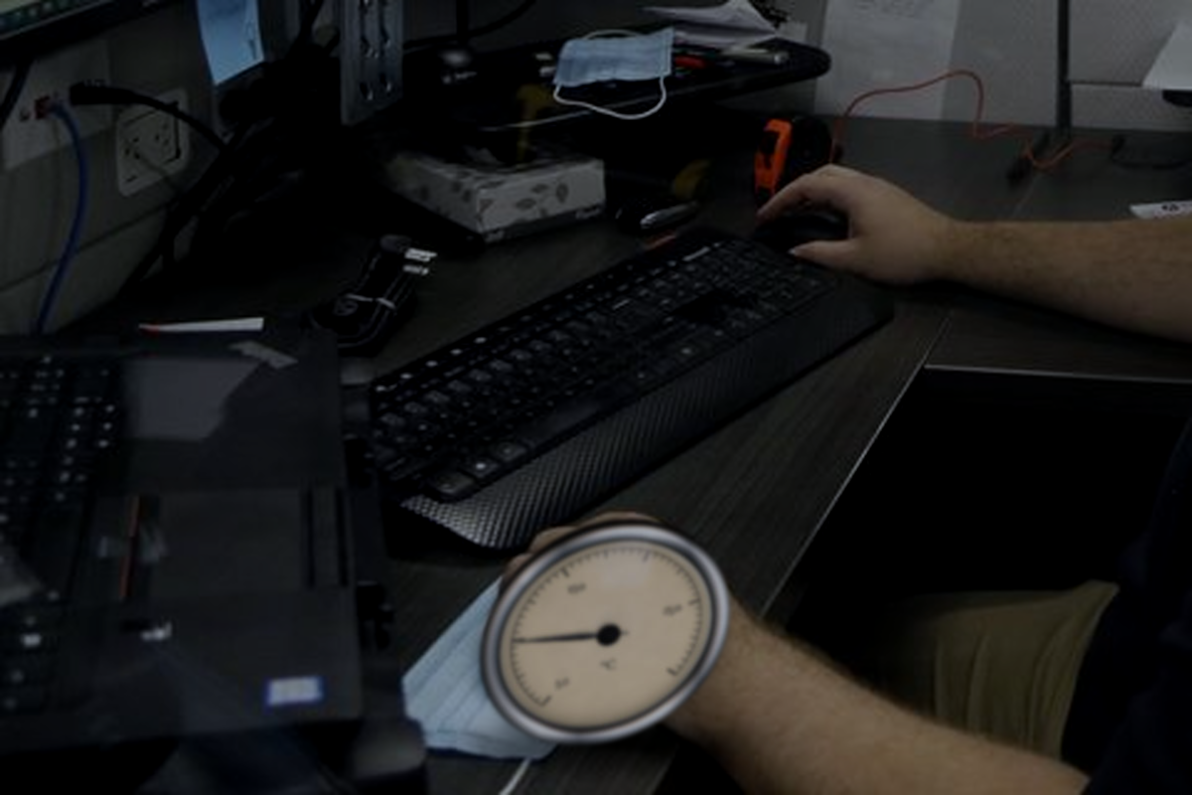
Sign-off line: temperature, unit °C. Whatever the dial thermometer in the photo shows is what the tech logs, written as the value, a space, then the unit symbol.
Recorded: 100 °C
